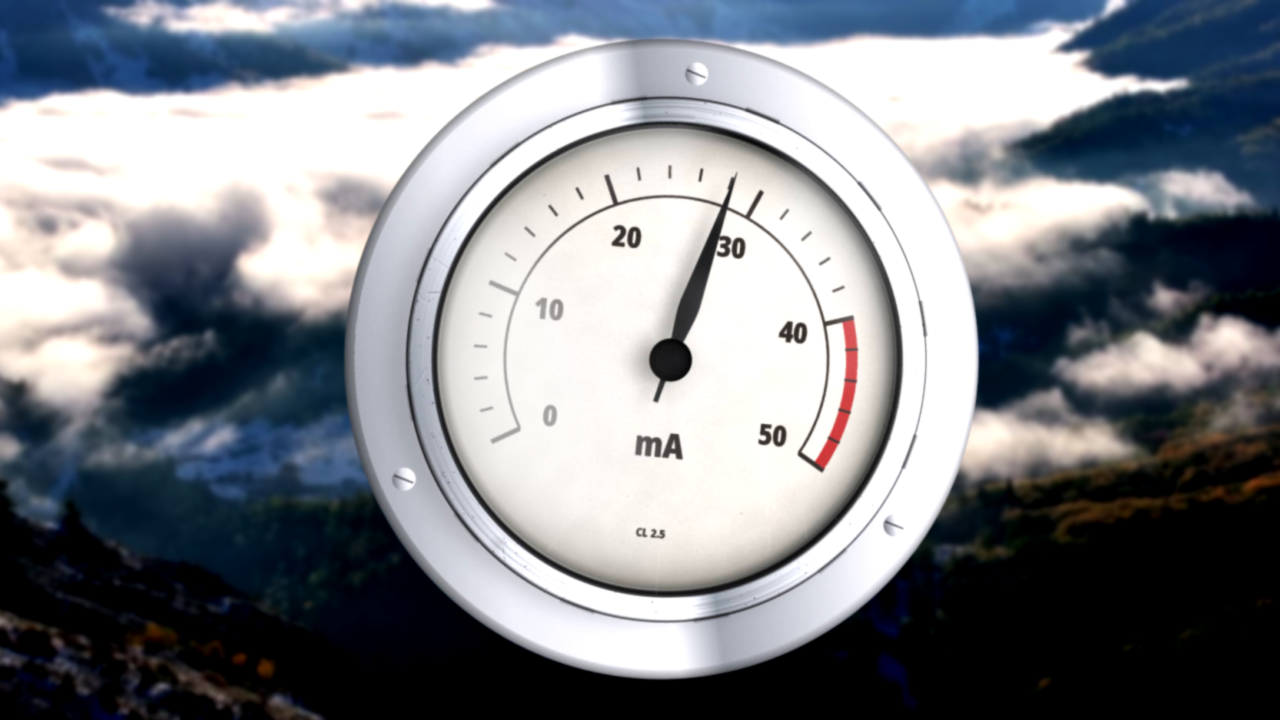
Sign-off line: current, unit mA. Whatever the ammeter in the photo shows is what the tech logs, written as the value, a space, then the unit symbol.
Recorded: 28 mA
